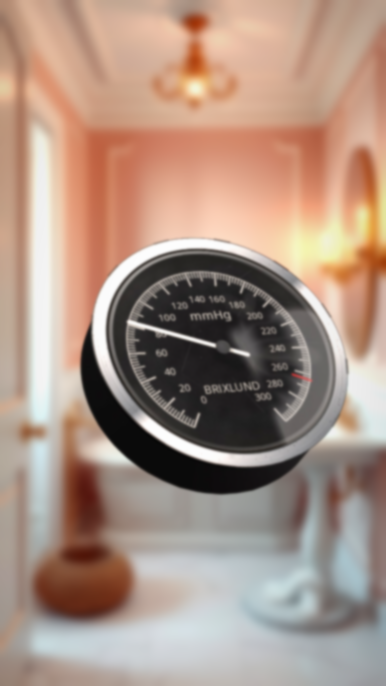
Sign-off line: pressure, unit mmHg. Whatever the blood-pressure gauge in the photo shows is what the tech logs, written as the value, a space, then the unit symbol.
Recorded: 80 mmHg
